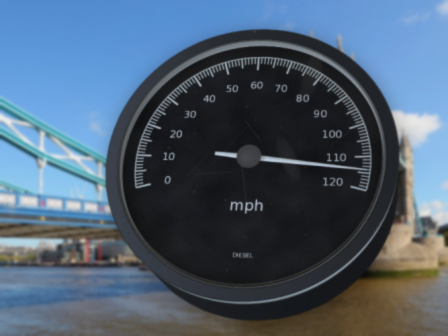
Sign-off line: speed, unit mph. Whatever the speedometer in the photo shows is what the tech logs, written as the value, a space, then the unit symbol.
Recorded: 115 mph
